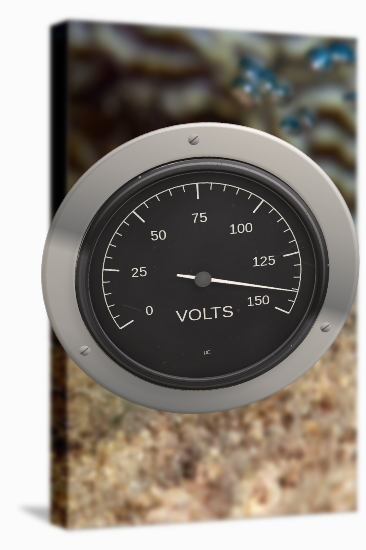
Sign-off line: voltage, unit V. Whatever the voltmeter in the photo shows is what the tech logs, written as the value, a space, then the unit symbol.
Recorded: 140 V
